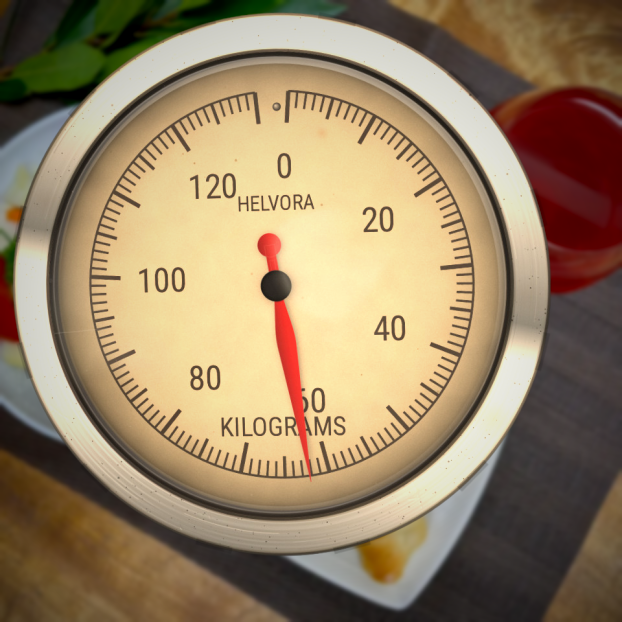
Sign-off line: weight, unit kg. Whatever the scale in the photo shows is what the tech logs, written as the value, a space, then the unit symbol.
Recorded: 62 kg
